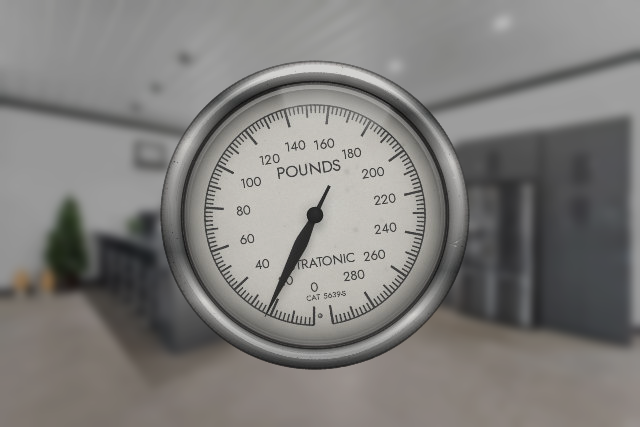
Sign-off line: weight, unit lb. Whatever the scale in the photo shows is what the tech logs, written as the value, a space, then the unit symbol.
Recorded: 22 lb
